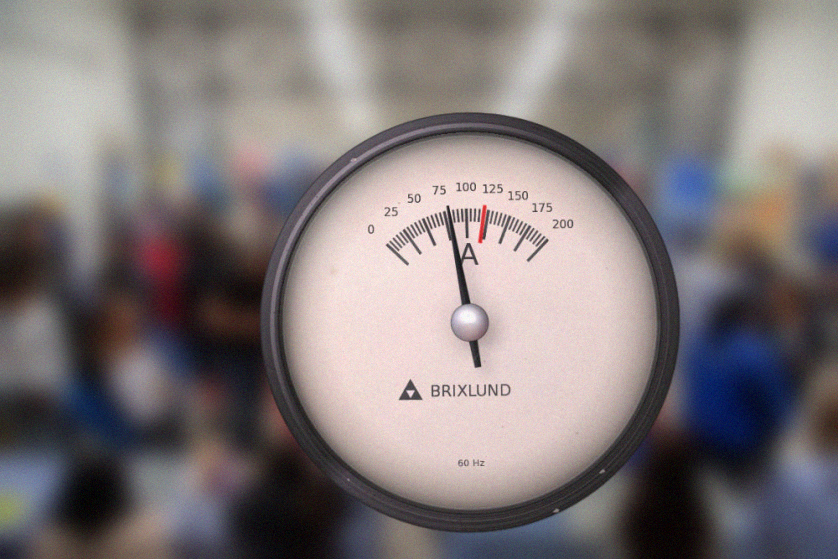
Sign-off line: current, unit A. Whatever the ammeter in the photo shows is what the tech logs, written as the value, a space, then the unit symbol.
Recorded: 80 A
